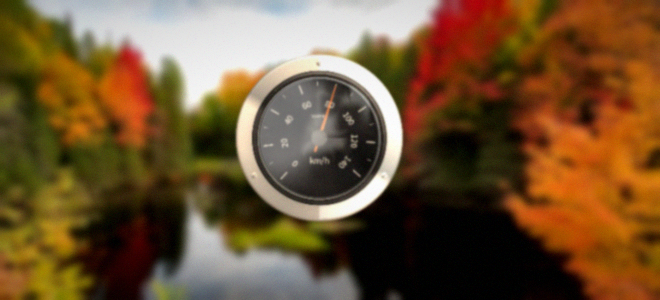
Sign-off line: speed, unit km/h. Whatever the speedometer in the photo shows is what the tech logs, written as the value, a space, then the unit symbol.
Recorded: 80 km/h
